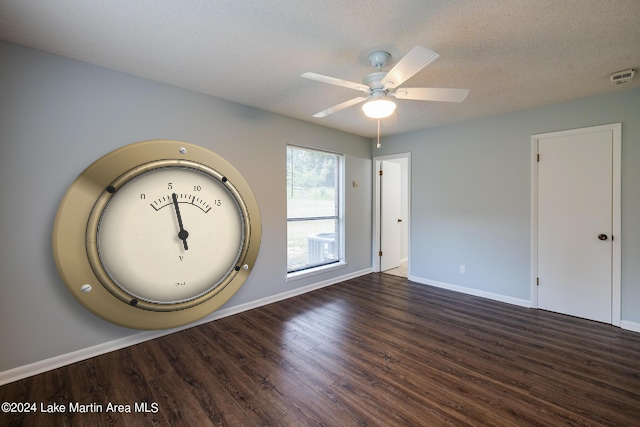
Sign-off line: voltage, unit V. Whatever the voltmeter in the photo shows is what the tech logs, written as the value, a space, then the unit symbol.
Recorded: 5 V
